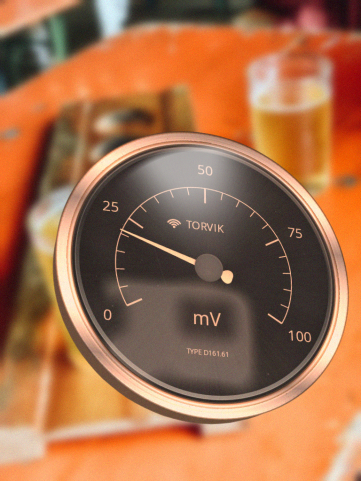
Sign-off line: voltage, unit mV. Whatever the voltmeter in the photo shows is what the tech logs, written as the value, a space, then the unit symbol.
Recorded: 20 mV
